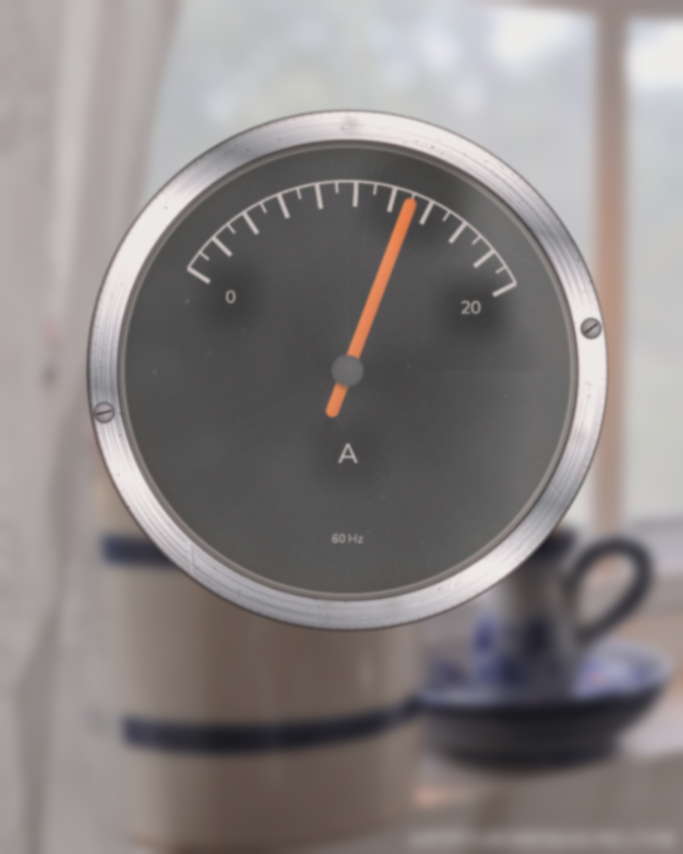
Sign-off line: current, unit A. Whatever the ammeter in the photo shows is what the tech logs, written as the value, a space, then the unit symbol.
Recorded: 13 A
